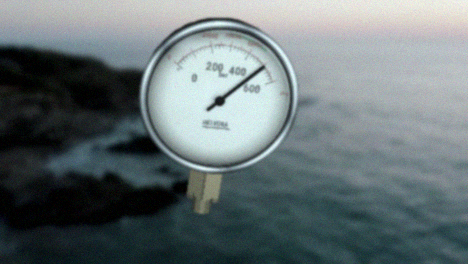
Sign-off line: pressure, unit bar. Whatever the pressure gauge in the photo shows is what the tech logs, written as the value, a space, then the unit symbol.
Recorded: 500 bar
